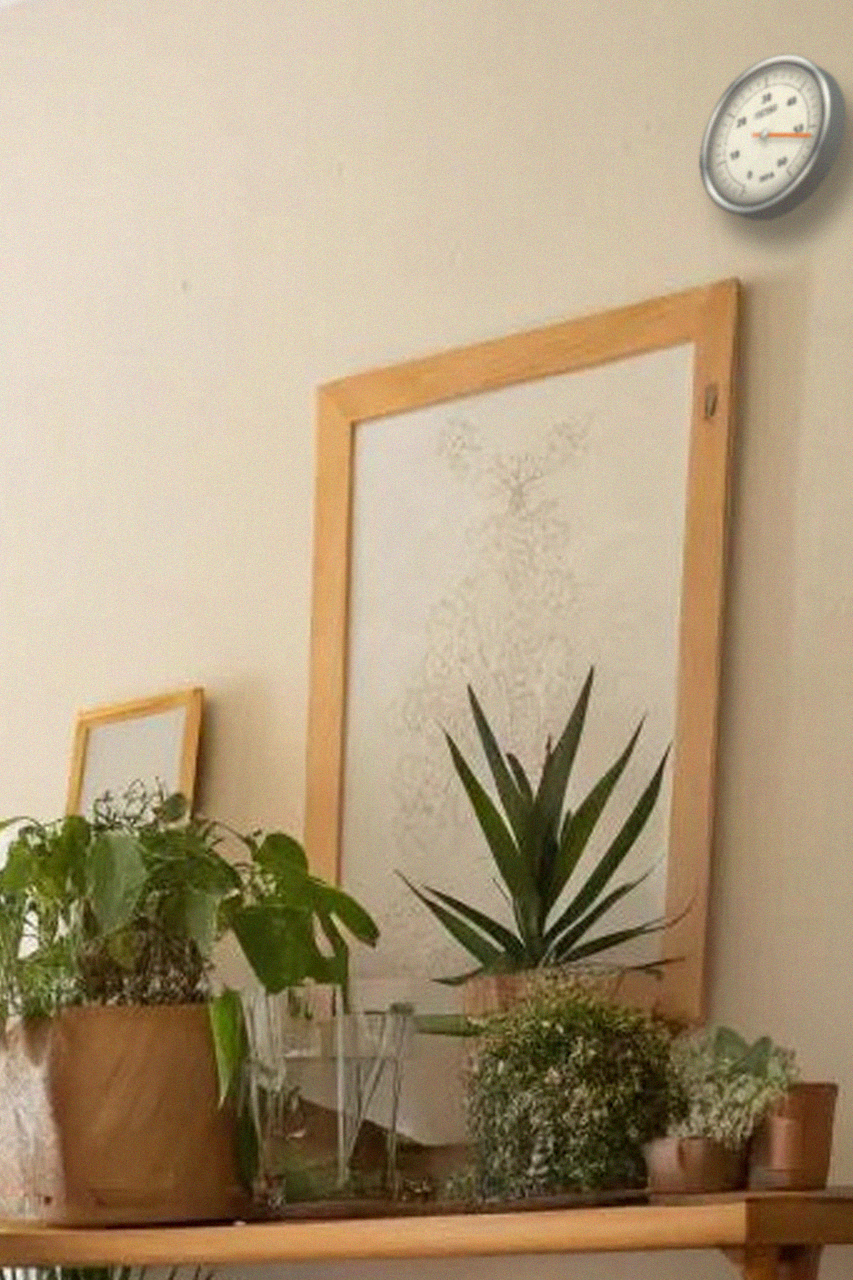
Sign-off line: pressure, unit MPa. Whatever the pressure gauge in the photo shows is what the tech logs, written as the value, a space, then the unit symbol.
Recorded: 52 MPa
